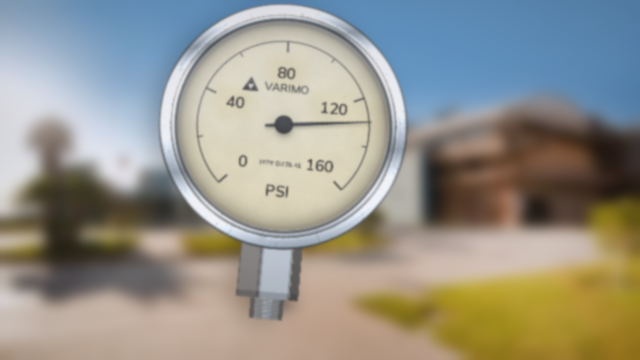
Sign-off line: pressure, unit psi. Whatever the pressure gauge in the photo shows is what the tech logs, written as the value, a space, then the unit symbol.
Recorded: 130 psi
